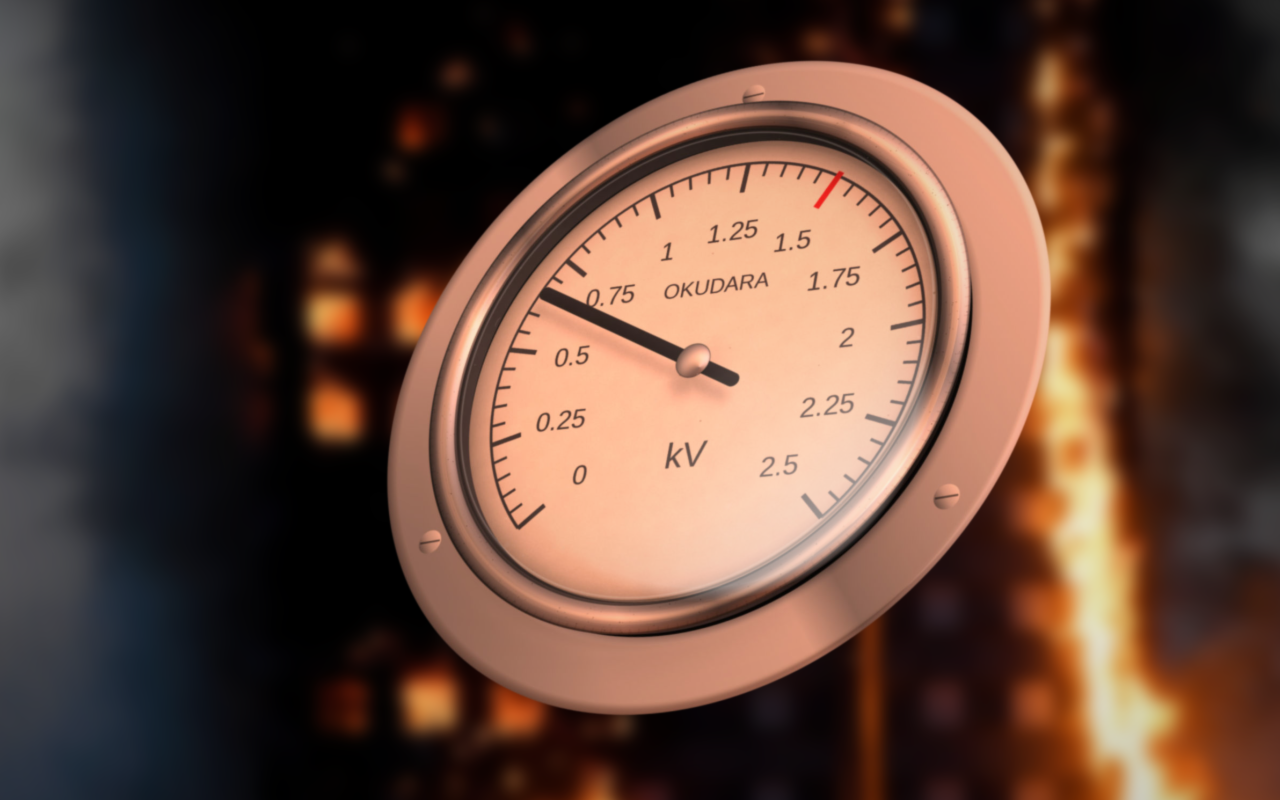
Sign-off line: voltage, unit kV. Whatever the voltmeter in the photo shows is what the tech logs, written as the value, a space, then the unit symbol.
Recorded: 0.65 kV
